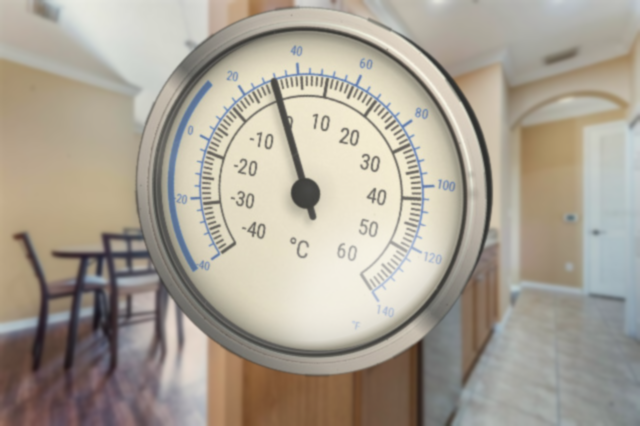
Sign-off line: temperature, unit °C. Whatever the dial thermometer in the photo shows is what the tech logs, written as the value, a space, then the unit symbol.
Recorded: 0 °C
